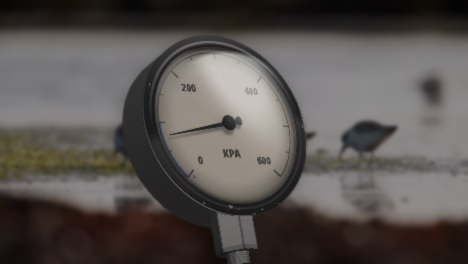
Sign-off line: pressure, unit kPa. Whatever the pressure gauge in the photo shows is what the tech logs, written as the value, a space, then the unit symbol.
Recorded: 75 kPa
